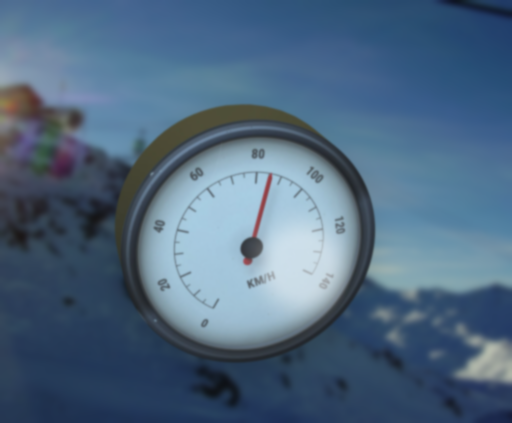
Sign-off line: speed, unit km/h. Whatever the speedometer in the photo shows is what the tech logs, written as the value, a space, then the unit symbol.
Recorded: 85 km/h
